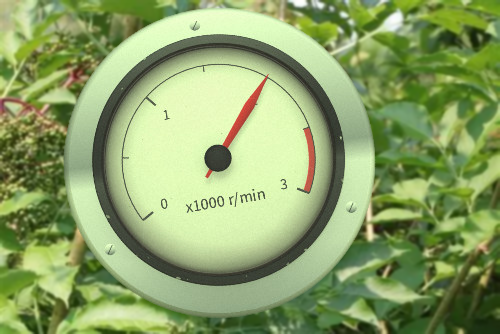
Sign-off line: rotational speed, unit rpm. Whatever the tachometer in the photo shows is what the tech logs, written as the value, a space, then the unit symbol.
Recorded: 2000 rpm
